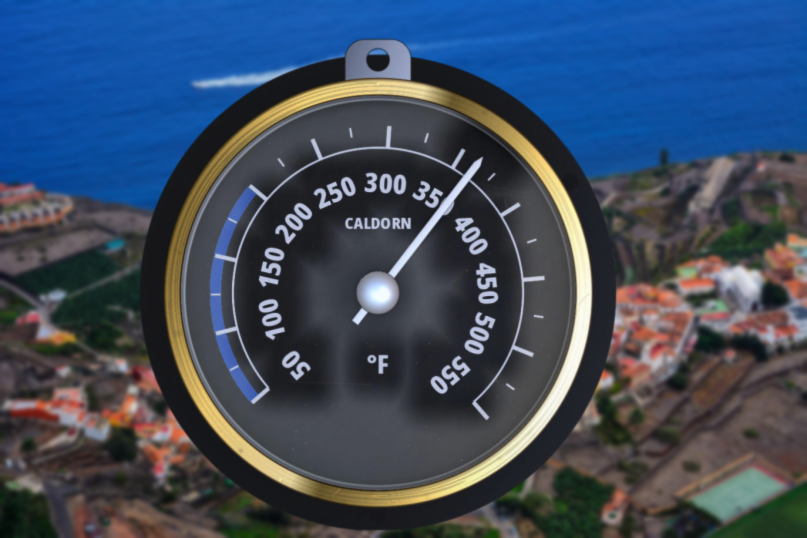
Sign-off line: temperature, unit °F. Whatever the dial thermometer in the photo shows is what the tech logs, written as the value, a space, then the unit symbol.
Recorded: 362.5 °F
